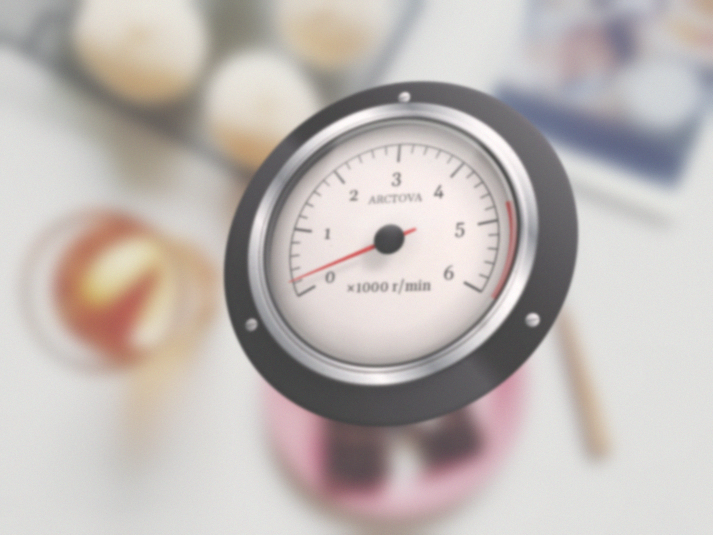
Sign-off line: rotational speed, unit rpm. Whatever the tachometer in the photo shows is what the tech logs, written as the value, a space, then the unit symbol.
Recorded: 200 rpm
